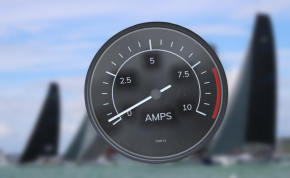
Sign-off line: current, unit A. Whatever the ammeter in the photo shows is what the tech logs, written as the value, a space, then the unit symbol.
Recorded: 0.25 A
